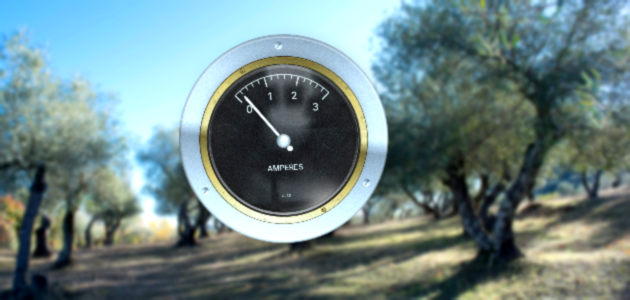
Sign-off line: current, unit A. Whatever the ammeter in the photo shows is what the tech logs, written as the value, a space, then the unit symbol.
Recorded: 0.2 A
